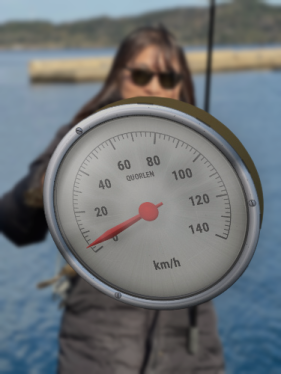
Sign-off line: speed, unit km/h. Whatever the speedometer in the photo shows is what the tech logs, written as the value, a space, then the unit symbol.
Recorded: 4 km/h
